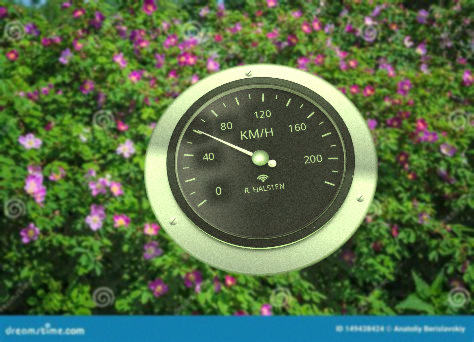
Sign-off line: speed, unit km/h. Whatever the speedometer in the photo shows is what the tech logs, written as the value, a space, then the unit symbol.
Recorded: 60 km/h
